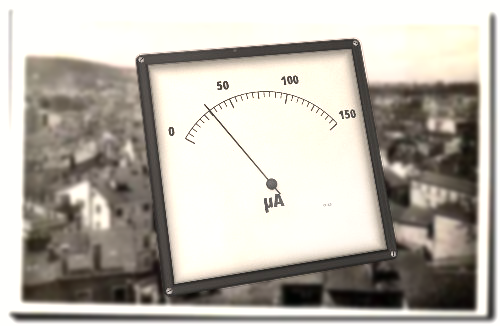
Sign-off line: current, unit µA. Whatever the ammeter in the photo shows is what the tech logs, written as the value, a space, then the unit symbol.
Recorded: 30 µA
